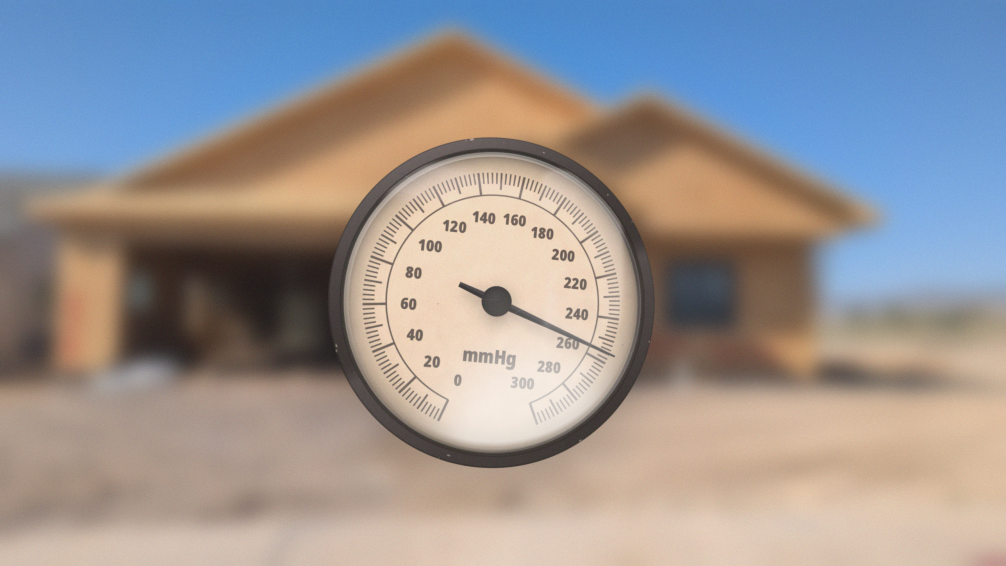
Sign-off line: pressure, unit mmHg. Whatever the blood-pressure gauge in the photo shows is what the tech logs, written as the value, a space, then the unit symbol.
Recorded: 256 mmHg
